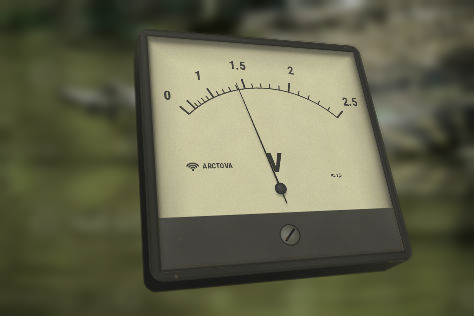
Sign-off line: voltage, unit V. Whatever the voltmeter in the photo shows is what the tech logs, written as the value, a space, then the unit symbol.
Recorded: 1.4 V
